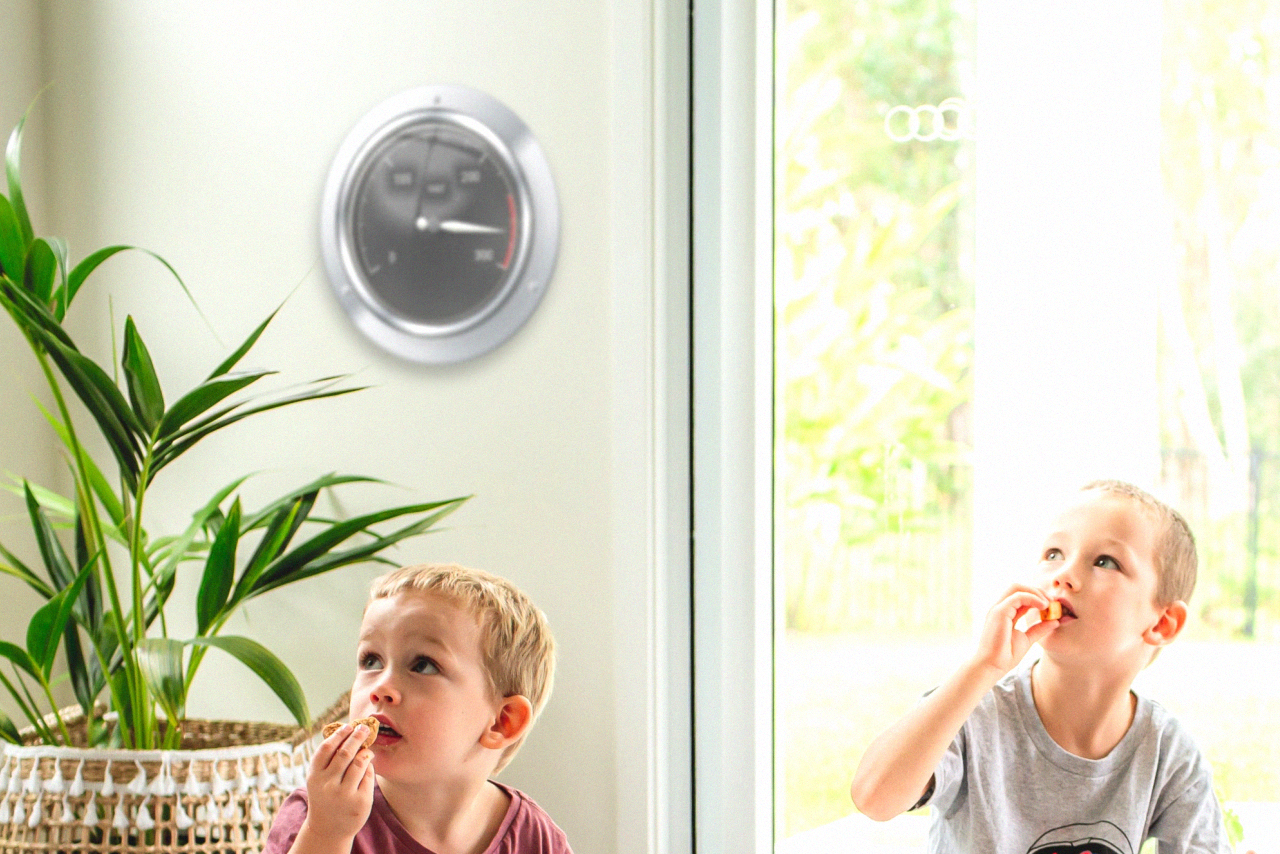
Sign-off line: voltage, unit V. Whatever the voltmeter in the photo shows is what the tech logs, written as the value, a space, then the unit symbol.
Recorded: 270 V
